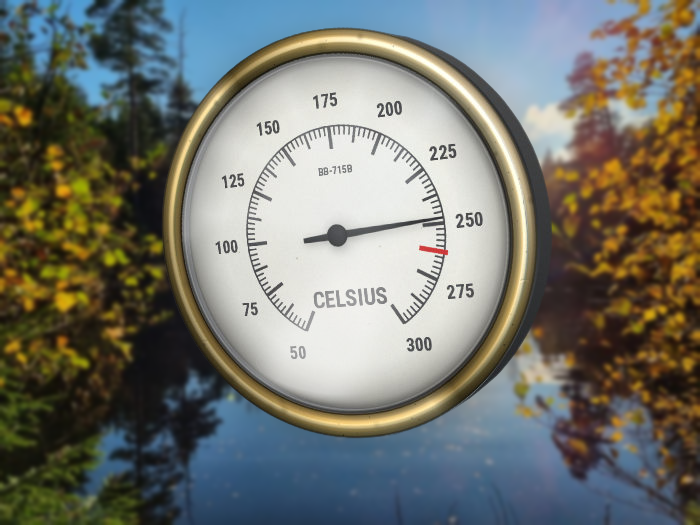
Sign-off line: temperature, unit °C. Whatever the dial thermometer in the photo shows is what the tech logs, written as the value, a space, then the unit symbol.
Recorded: 247.5 °C
